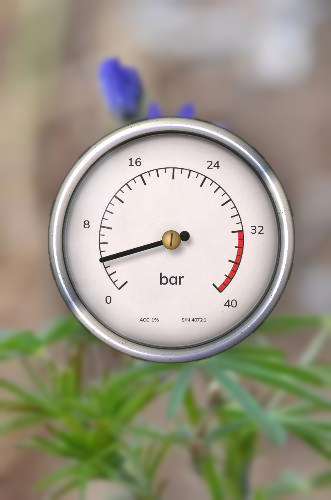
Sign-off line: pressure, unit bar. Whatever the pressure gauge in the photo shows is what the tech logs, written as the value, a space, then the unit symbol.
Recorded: 4 bar
